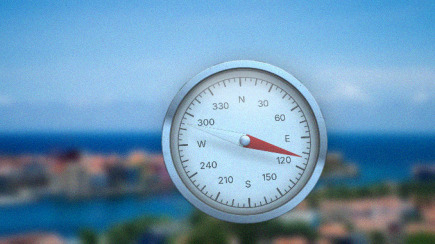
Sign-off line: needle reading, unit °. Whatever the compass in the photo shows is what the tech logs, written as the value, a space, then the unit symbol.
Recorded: 110 °
